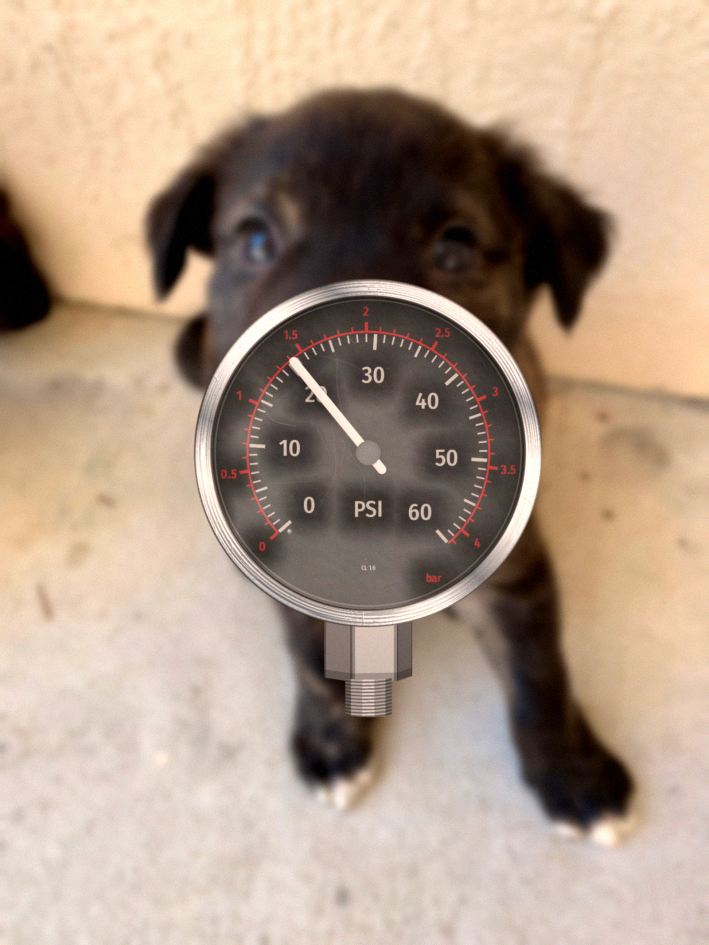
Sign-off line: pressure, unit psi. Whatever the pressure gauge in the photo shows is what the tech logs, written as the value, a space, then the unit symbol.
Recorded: 20.5 psi
